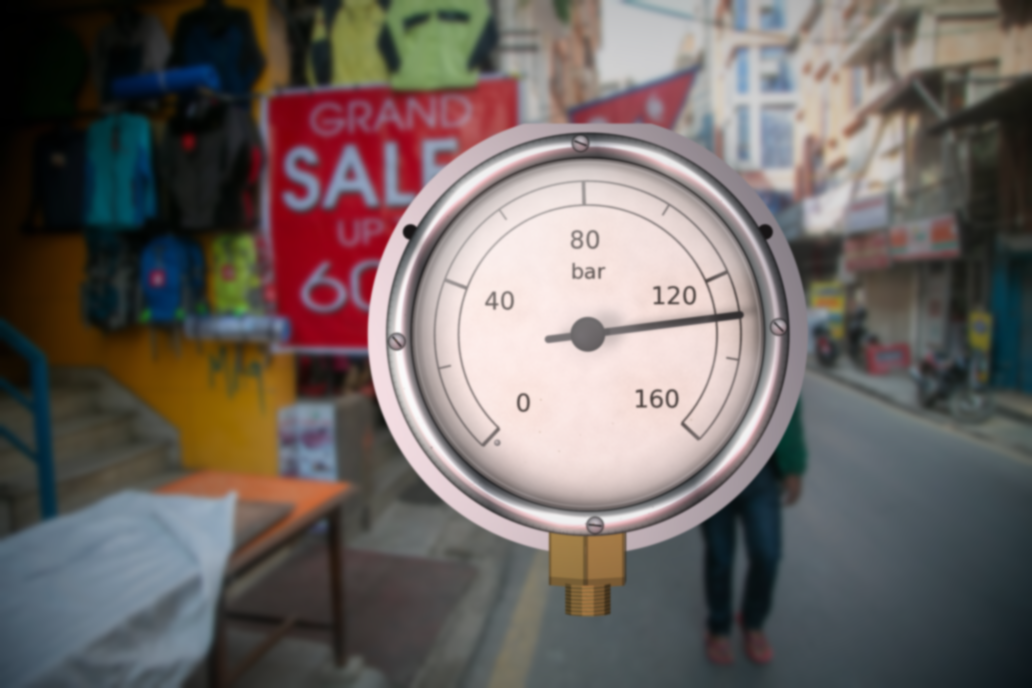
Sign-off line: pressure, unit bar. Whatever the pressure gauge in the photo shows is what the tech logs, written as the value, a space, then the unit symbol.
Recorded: 130 bar
